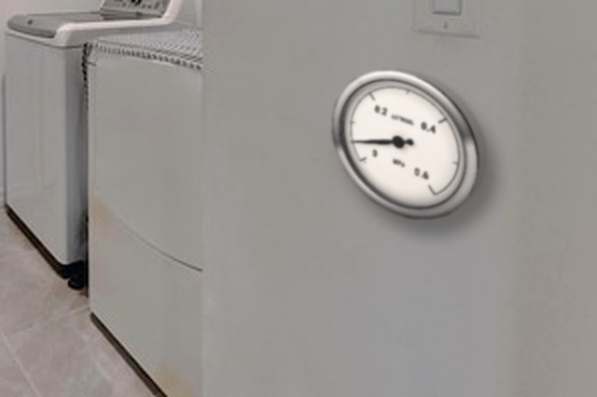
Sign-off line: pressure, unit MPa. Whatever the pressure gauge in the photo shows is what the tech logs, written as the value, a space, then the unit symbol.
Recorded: 0.05 MPa
